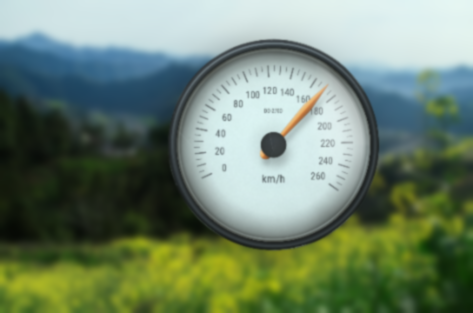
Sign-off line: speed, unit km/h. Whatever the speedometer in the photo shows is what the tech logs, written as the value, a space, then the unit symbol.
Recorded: 170 km/h
